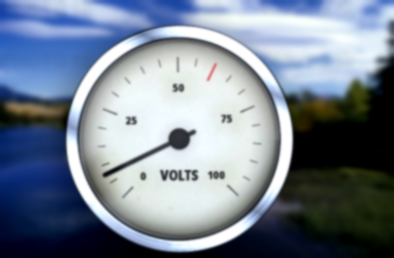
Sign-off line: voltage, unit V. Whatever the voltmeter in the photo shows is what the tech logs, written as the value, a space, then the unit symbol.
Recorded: 7.5 V
